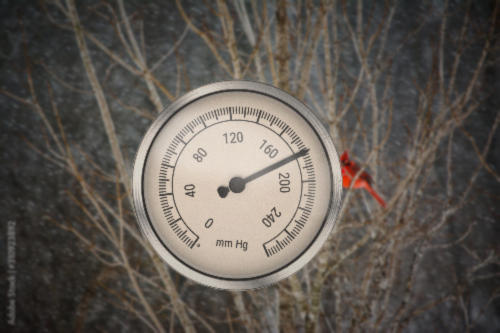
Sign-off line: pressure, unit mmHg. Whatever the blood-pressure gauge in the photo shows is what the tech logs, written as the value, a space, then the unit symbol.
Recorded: 180 mmHg
